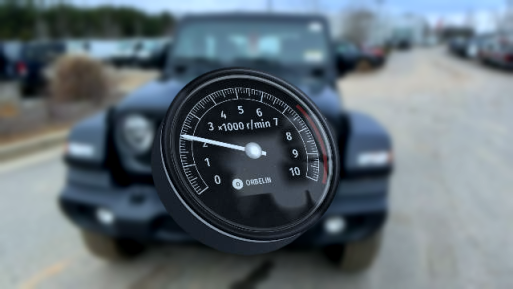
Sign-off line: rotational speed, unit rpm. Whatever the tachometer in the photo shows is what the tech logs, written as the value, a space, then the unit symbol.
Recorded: 2000 rpm
